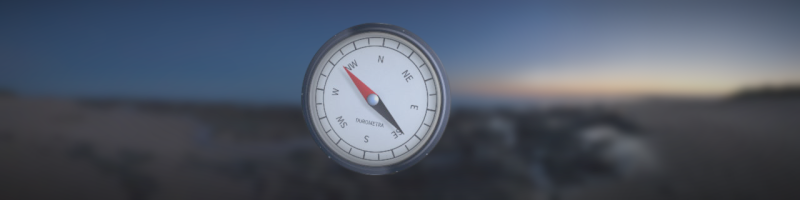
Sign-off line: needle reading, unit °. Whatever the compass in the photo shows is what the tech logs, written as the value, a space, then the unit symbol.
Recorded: 307.5 °
